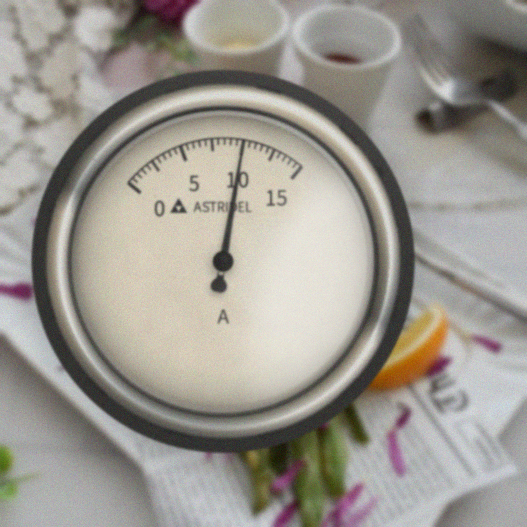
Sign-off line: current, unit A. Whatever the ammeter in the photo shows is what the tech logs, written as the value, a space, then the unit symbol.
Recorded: 10 A
